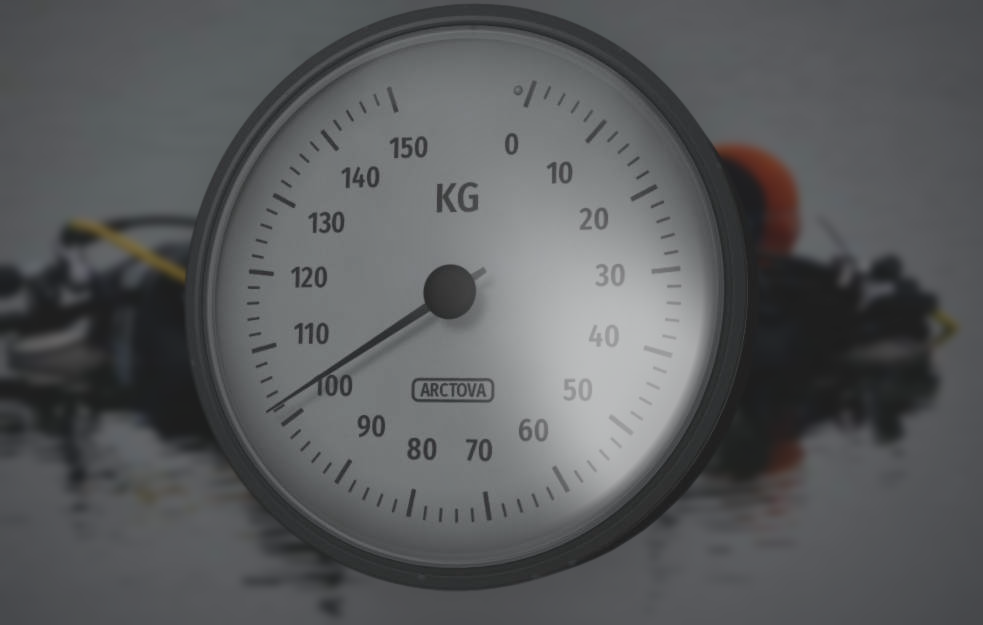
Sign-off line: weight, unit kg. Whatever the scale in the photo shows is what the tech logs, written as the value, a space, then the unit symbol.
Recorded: 102 kg
